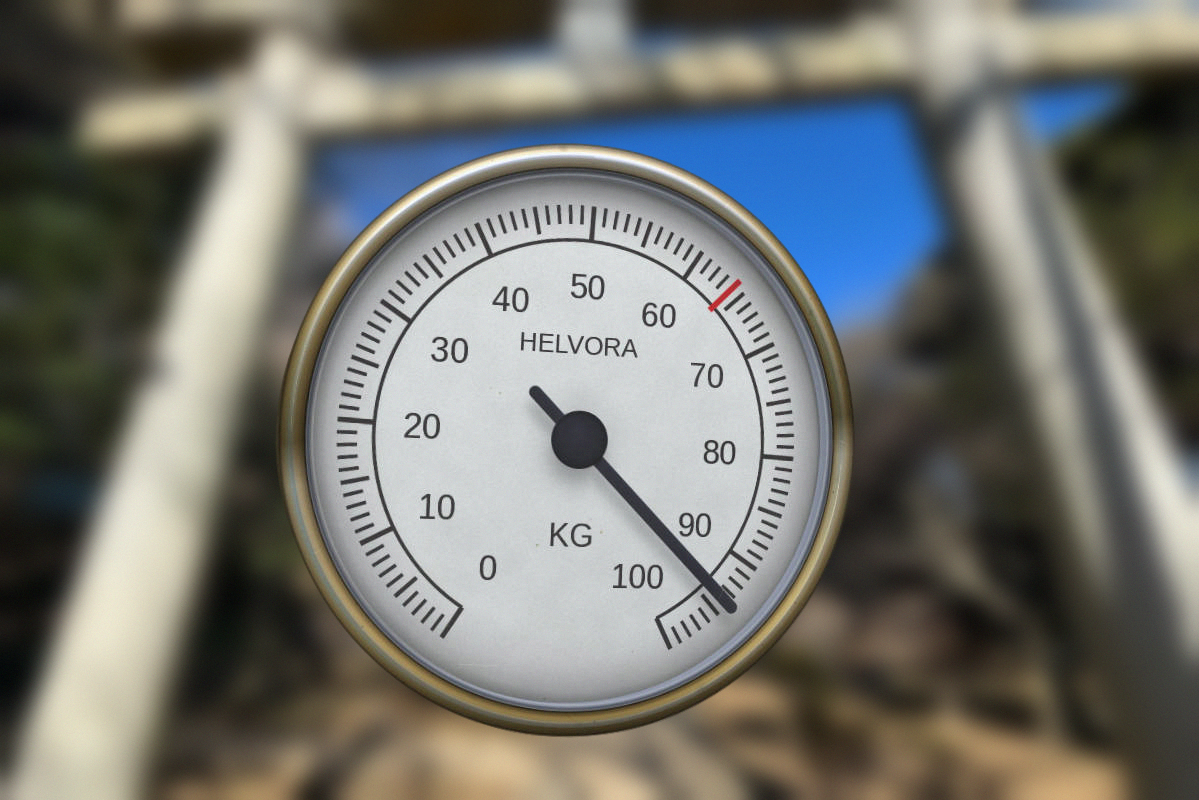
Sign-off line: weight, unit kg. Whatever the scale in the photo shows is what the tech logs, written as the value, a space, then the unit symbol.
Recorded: 94 kg
